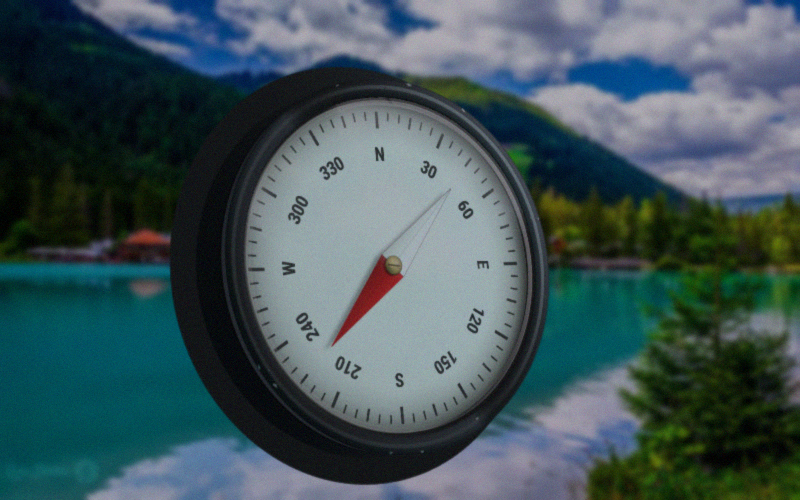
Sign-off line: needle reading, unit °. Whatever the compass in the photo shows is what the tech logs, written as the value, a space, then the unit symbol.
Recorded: 225 °
